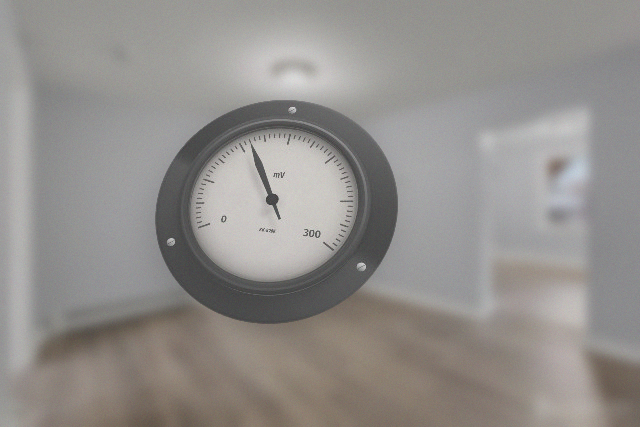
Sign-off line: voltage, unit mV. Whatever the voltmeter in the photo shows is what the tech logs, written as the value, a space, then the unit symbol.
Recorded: 110 mV
